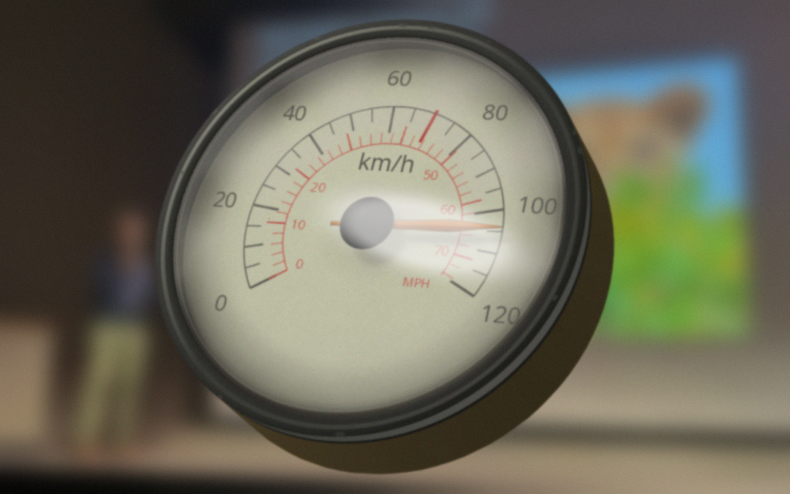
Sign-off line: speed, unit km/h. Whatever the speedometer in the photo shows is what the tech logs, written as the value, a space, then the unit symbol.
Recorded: 105 km/h
